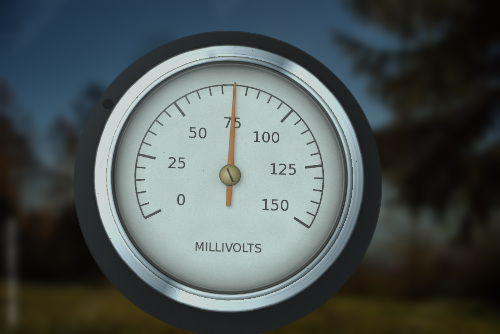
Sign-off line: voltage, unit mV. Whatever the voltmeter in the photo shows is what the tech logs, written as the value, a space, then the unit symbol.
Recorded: 75 mV
